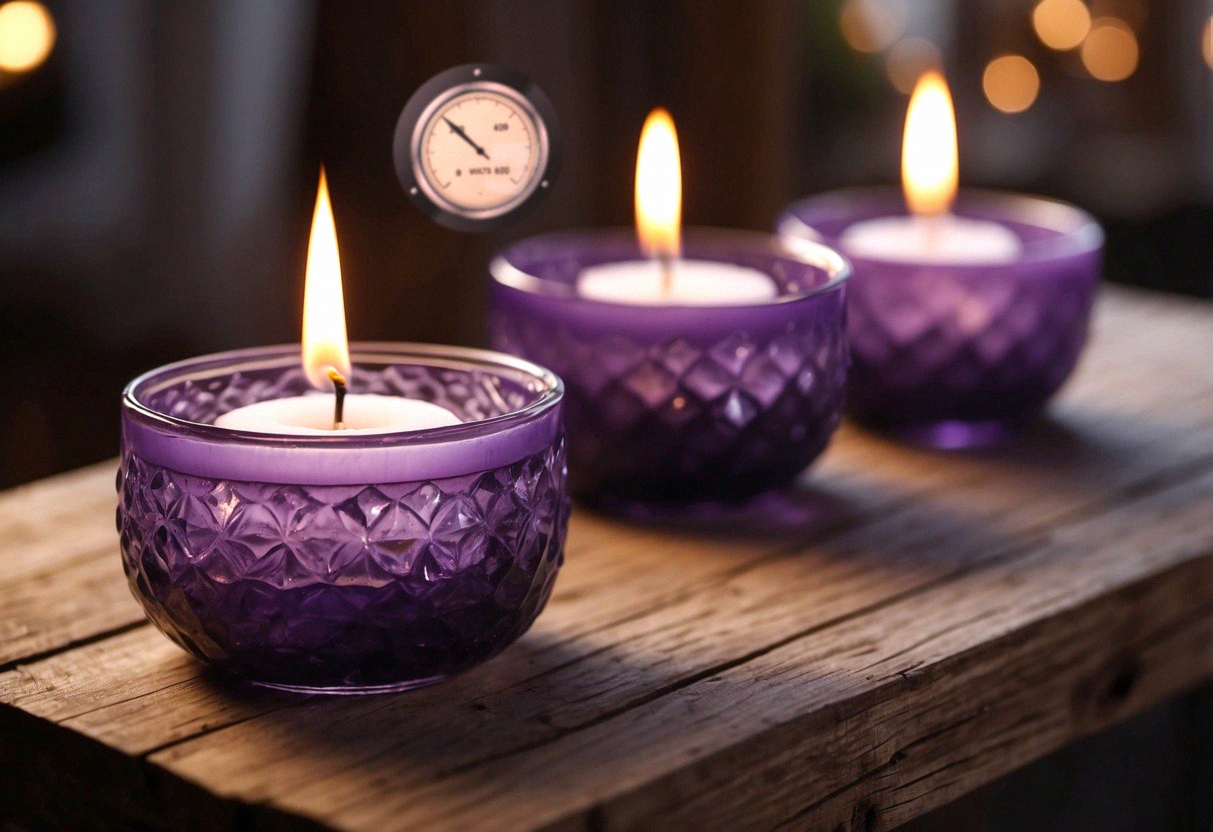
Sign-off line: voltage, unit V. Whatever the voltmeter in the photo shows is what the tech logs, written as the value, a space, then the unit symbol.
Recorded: 200 V
